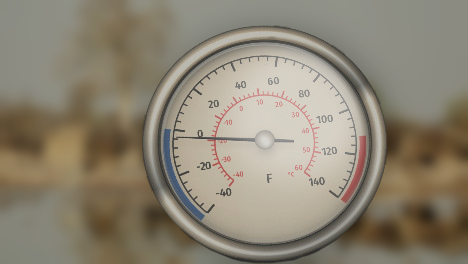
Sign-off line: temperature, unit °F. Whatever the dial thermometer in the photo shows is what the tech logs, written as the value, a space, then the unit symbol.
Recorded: -4 °F
